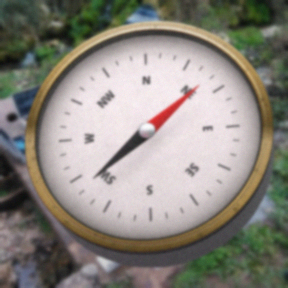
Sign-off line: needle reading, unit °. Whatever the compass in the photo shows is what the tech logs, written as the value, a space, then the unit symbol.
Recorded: 50 °
